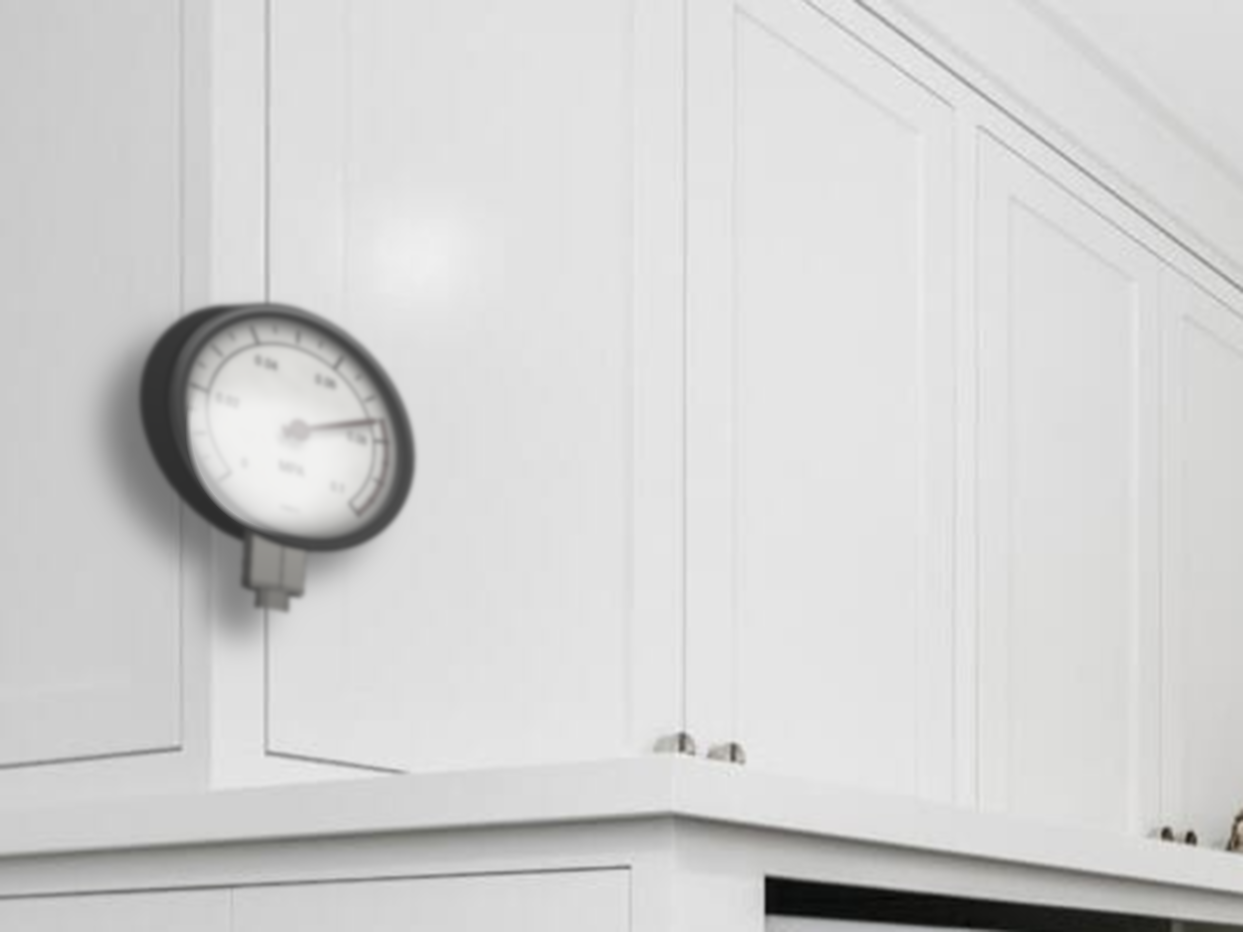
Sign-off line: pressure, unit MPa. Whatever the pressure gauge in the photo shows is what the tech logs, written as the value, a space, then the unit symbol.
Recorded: 0.075 MPa
